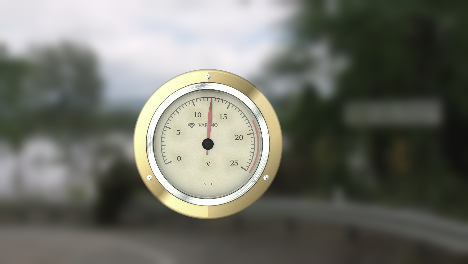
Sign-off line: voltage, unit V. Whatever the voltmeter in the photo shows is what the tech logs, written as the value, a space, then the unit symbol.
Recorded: 12.5 V
